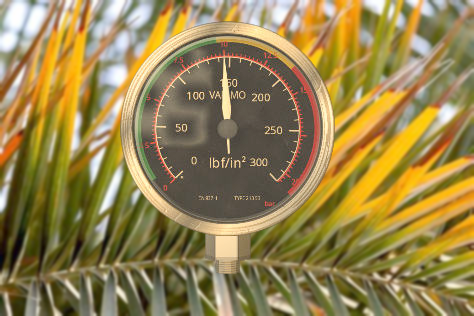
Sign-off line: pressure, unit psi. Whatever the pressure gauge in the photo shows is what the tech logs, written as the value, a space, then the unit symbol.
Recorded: 145 psi
